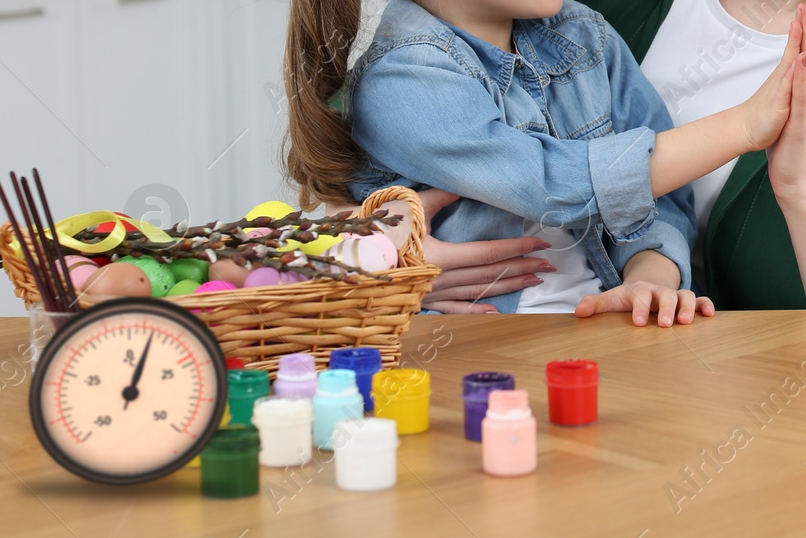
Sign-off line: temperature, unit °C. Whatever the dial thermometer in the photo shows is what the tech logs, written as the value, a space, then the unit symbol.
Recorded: 7.5 °C
